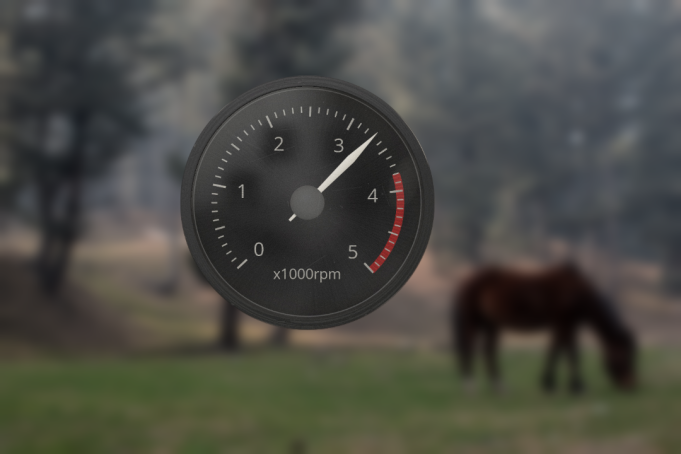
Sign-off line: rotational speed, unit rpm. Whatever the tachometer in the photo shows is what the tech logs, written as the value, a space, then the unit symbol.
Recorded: 3300 rpm
